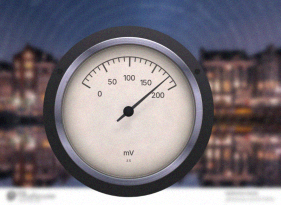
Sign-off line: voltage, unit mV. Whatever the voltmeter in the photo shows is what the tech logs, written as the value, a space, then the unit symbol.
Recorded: 180 mV
